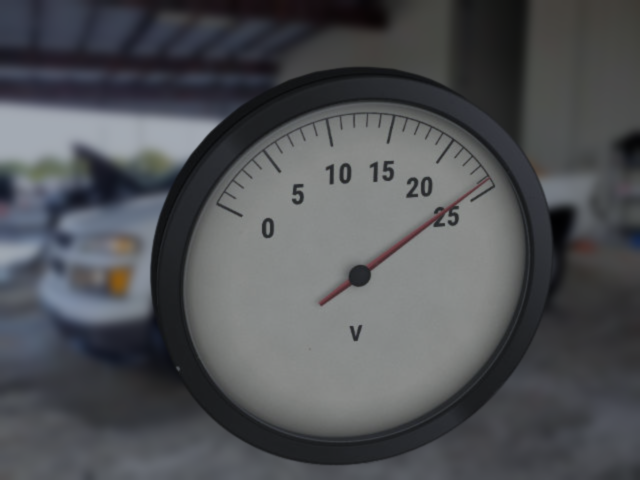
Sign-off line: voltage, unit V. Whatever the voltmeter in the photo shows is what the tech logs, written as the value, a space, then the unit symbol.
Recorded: 24 V
